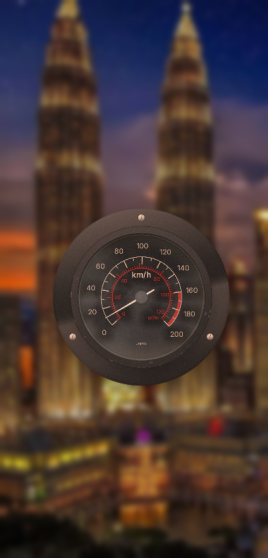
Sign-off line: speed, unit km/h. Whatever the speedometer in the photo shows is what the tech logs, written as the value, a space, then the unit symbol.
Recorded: 10 km/h
